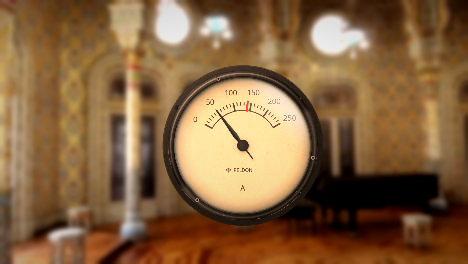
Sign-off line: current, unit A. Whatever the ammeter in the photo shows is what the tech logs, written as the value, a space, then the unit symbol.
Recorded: 50 A
